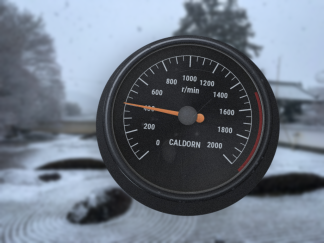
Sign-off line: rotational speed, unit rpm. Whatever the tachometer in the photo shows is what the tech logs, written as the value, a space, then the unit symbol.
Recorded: 400 rpm
